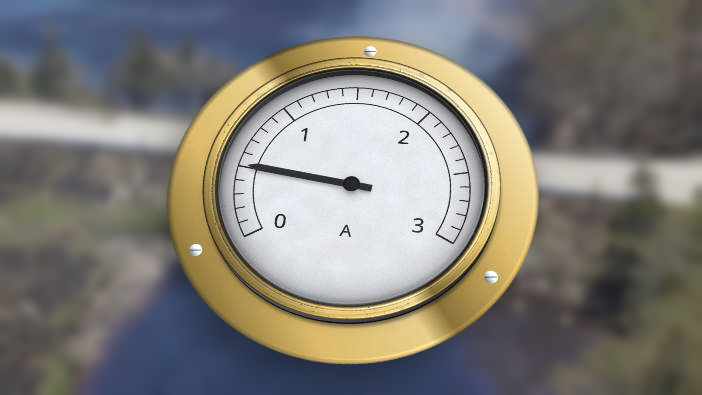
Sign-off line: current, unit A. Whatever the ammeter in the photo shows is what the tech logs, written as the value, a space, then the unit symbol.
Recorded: 0.5 A
